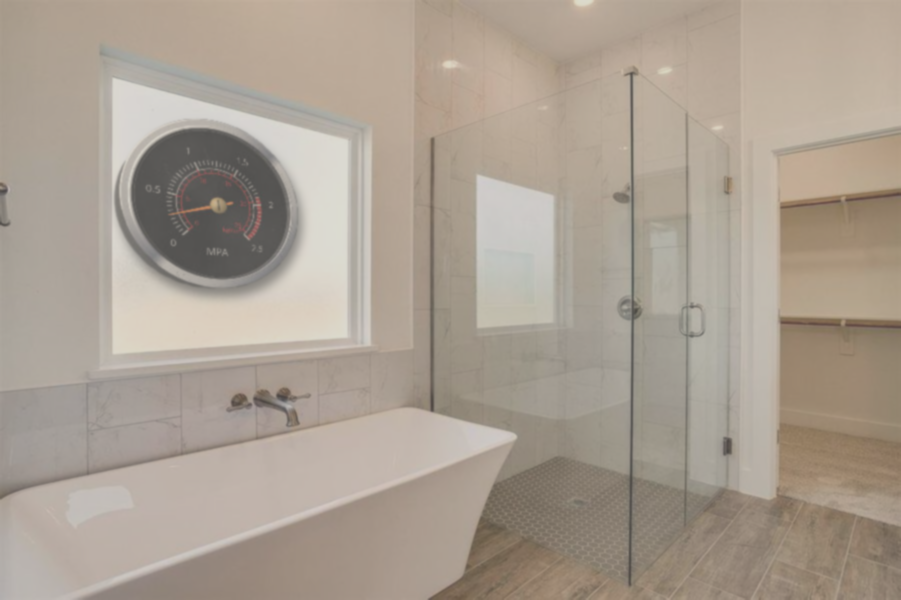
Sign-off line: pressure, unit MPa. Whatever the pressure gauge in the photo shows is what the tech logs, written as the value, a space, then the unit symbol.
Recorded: 0.25 MPa
